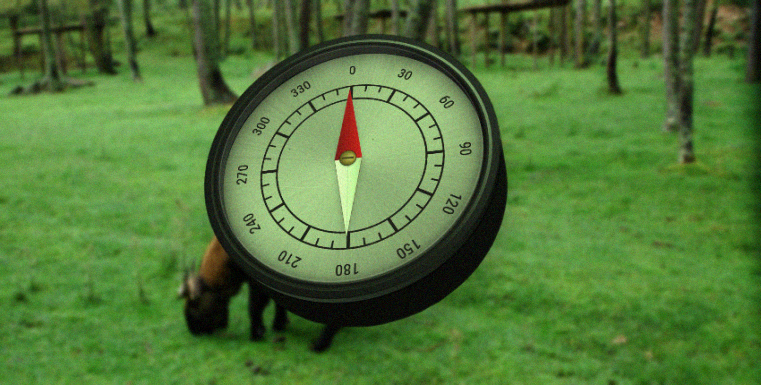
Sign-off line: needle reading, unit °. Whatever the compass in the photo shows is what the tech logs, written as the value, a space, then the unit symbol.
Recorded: 0 °
